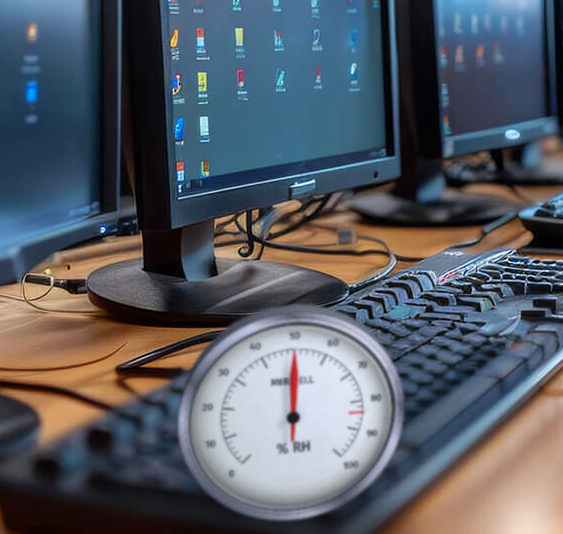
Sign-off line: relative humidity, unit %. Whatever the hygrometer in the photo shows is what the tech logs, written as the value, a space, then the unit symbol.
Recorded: 50 %
